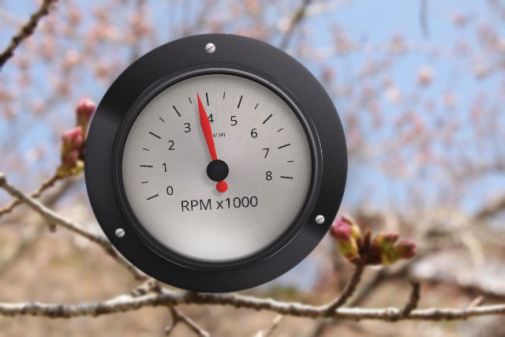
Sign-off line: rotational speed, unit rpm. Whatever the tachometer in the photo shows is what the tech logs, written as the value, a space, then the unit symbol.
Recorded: 3750 rpm
